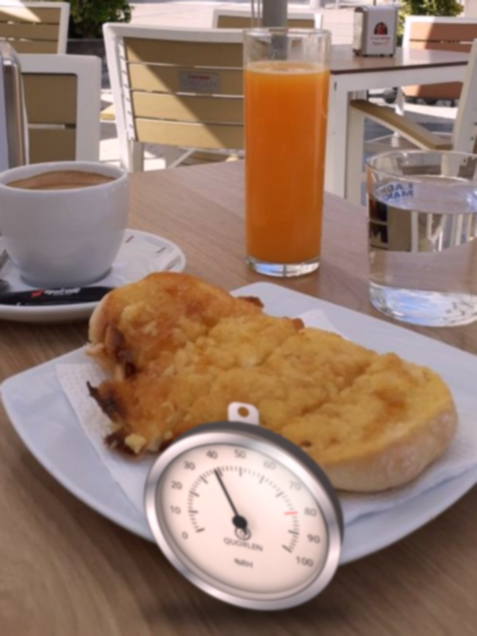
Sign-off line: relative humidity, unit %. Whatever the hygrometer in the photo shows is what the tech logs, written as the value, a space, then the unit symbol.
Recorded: 40 %
